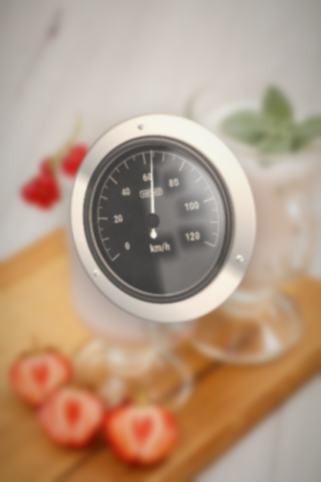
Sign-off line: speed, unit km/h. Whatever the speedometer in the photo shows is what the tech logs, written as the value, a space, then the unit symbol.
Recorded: 65 km/h
